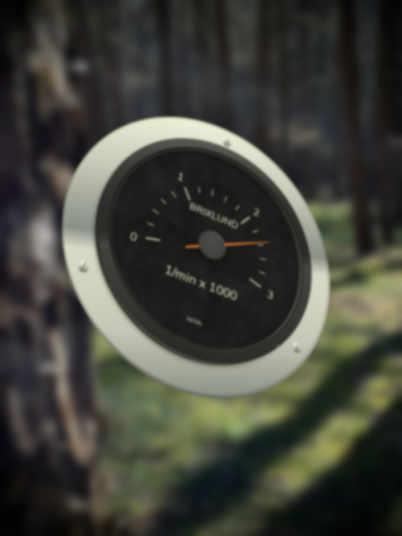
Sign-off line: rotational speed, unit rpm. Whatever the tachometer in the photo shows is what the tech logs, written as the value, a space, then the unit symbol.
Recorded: 2400 rpm
